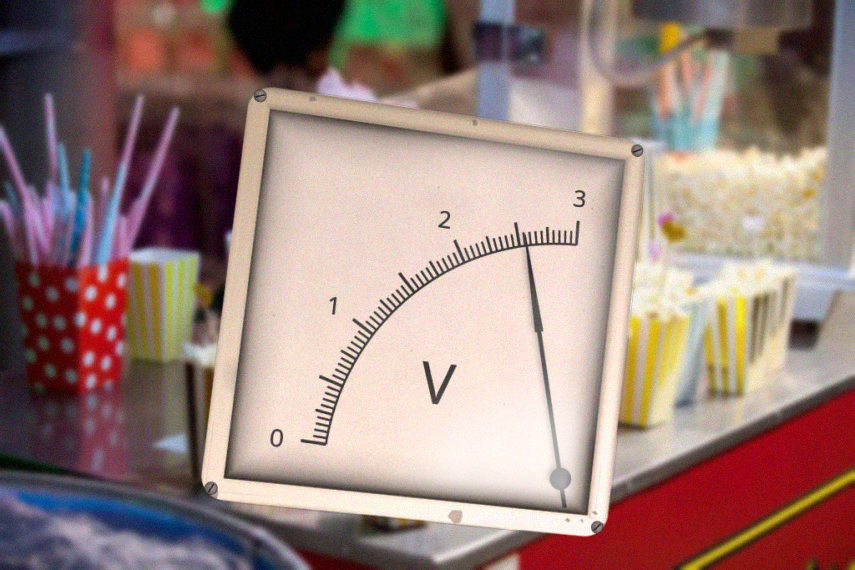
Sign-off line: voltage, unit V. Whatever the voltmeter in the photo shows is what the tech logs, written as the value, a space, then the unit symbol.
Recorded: 2.55 V
